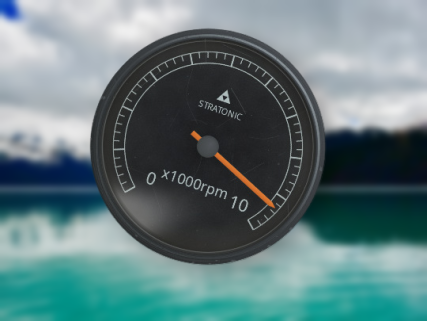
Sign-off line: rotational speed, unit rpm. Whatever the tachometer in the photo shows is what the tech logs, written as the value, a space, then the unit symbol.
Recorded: 9300 rpm
